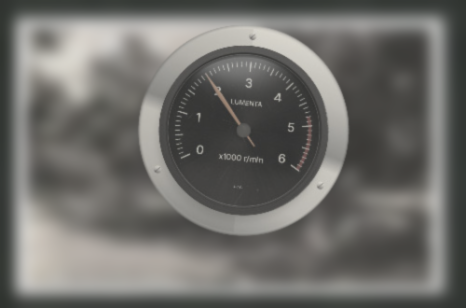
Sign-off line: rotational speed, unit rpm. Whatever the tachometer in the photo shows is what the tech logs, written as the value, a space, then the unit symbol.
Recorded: 2000 rpm
